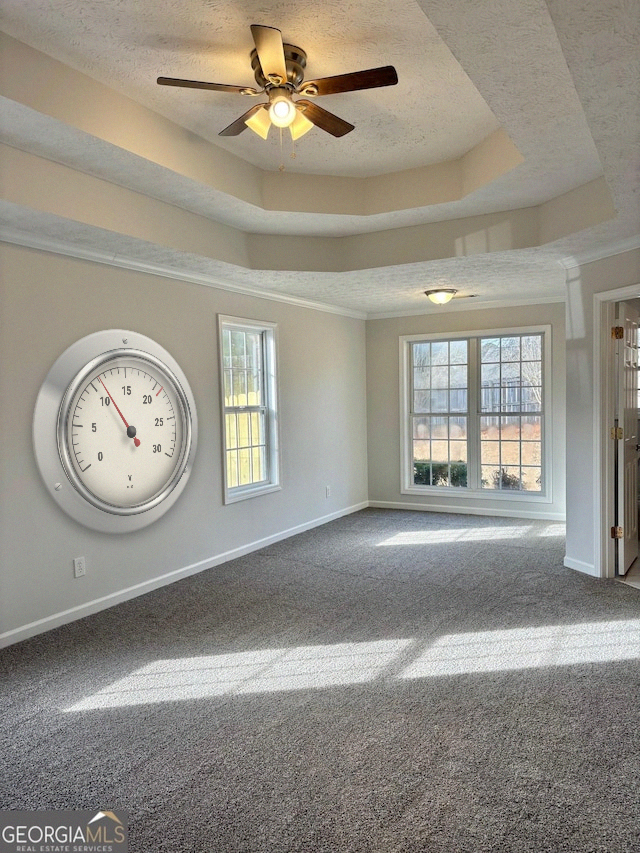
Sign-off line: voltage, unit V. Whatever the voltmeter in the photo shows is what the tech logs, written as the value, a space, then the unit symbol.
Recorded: 11 V
